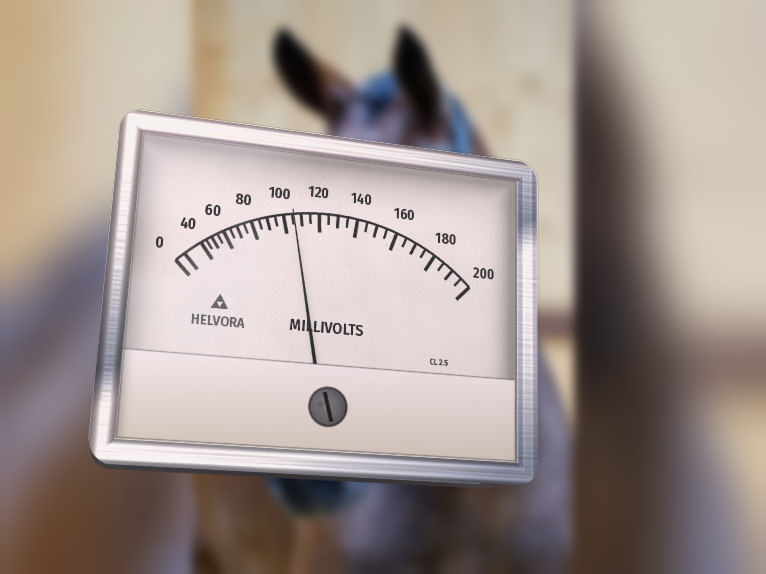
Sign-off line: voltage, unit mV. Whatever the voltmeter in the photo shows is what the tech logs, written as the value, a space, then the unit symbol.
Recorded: 105 mV
